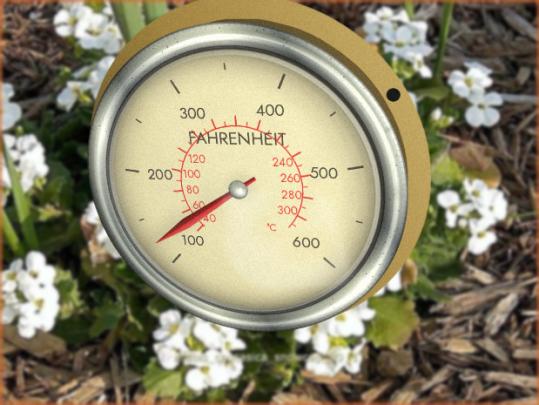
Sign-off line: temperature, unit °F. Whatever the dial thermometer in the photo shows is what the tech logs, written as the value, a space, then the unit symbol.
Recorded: 125 °F
